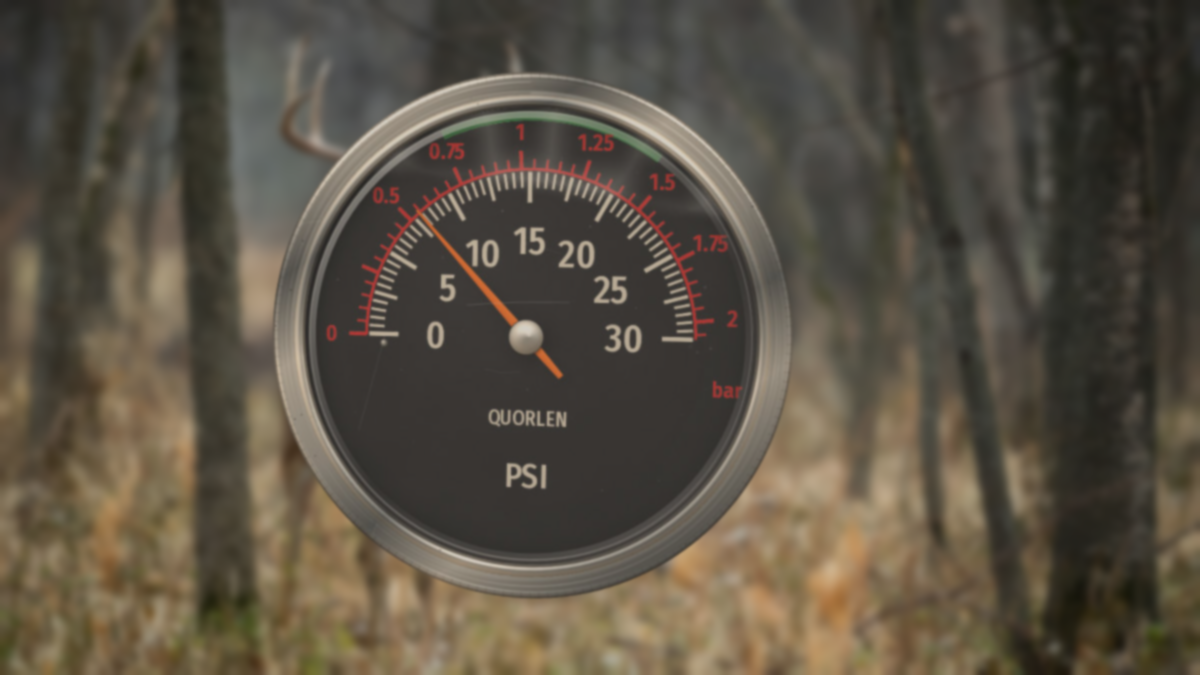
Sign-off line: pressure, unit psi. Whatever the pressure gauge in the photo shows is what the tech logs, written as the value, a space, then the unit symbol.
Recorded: 8 psi
